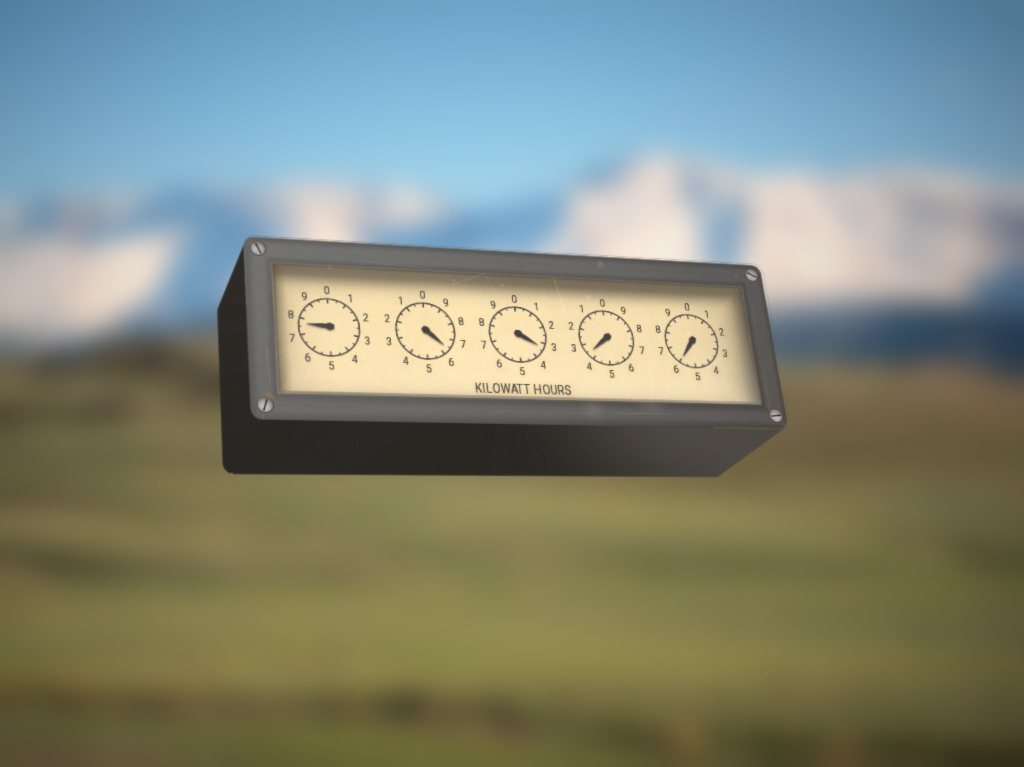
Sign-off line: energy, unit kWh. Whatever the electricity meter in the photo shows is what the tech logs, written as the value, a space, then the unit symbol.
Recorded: 76336 kWh
